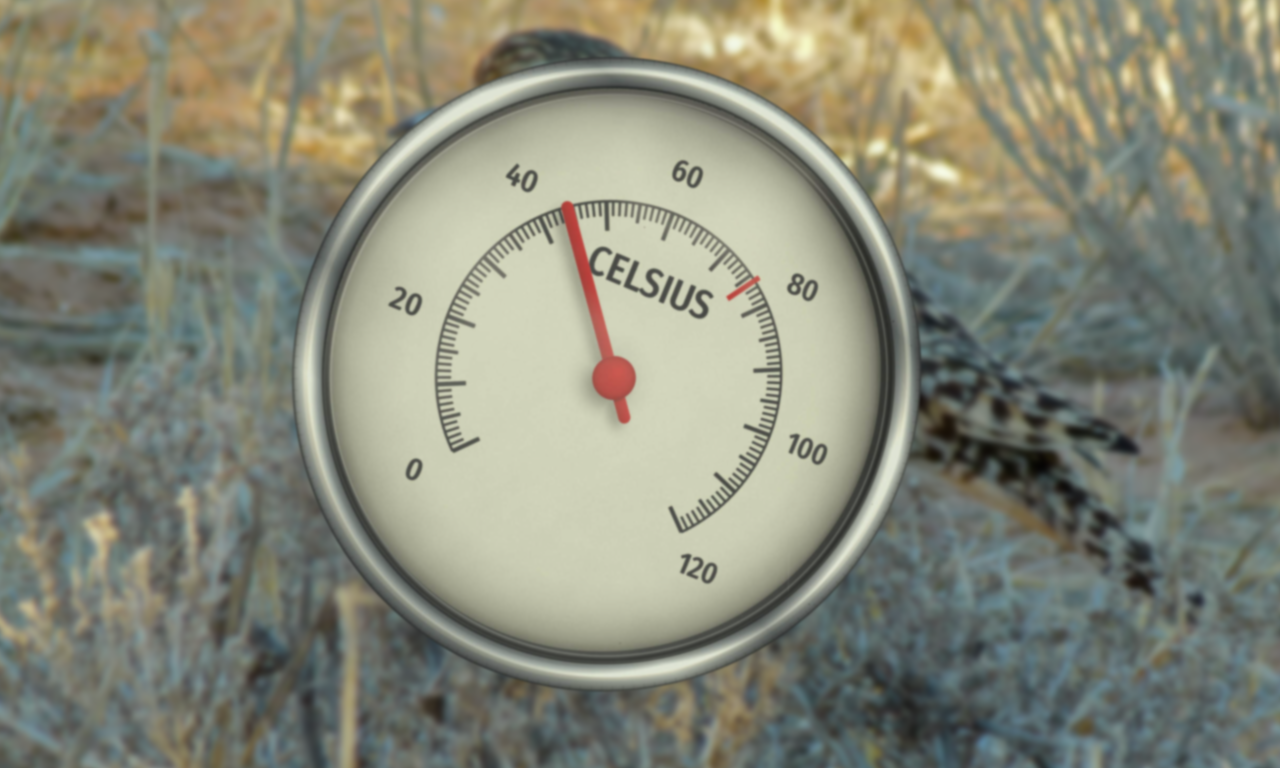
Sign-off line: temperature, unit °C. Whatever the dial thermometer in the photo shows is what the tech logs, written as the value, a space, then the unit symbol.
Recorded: 44 °C
